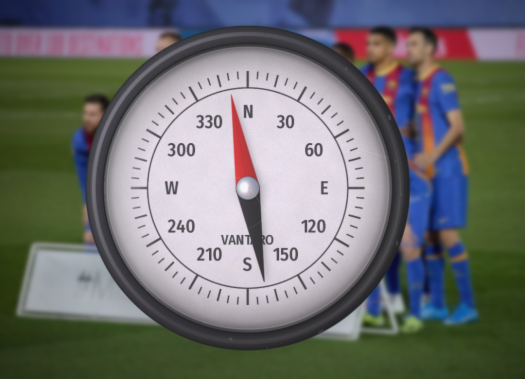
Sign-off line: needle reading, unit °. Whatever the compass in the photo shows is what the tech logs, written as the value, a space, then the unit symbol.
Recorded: 350 °
